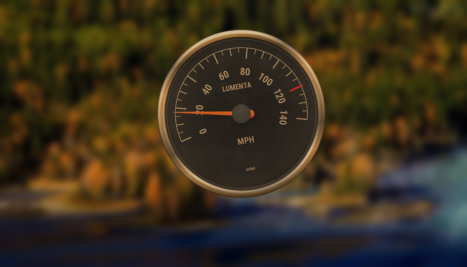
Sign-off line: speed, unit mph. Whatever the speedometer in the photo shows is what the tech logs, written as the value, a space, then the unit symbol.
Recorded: 17.5 mph
